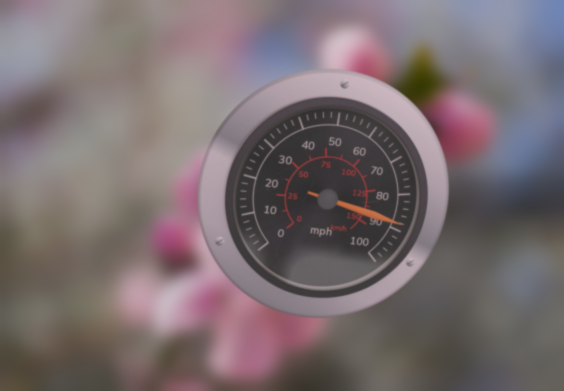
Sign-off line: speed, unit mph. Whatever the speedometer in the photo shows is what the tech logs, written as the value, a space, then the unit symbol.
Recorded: 88 mph
